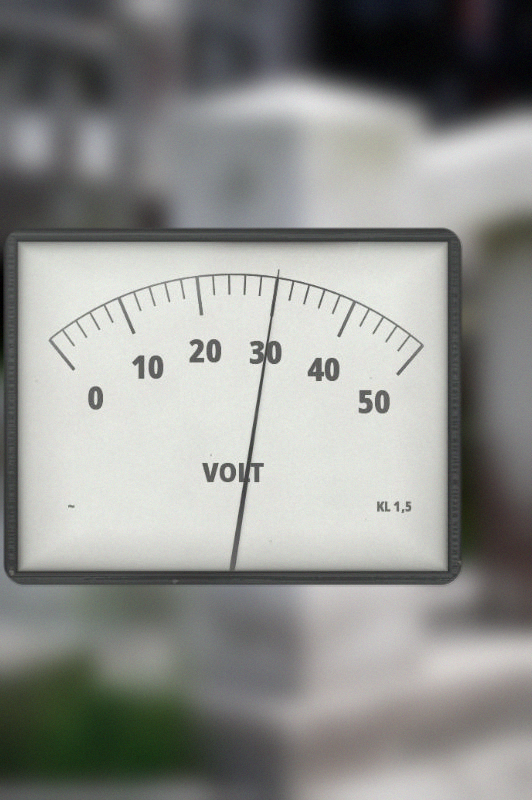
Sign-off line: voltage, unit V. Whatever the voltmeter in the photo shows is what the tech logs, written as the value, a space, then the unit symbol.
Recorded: 30 V
